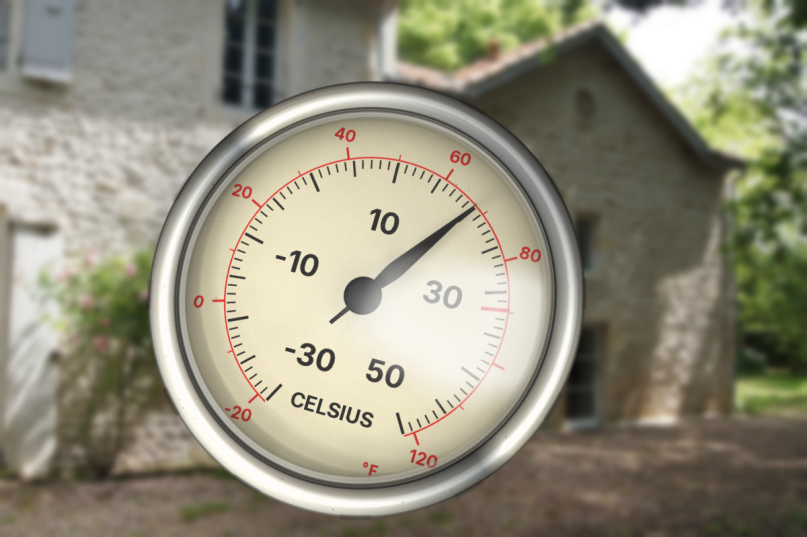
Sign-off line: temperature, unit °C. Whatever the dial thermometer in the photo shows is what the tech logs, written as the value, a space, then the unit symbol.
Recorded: 20 °C
